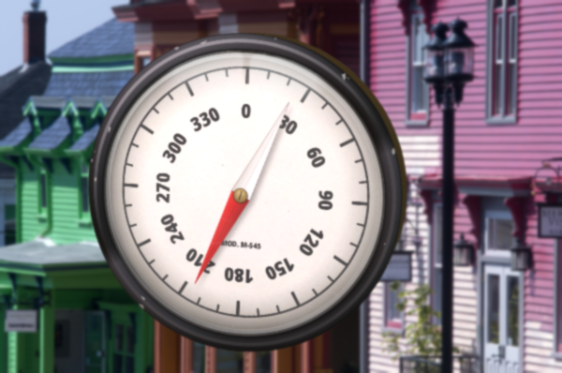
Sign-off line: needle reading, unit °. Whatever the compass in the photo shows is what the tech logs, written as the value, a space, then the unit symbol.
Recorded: 205 °
